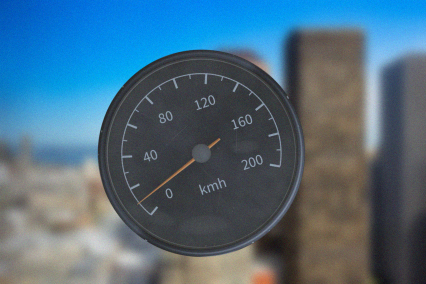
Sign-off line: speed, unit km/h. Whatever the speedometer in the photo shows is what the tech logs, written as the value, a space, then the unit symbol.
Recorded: 10 km/h
